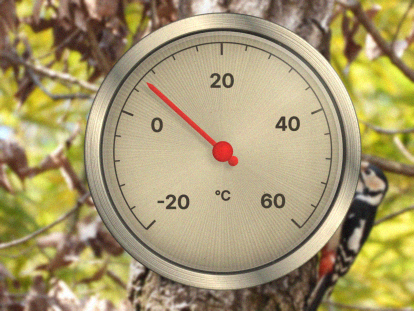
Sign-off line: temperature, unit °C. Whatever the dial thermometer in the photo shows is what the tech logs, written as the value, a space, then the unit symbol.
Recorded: 6 °C
